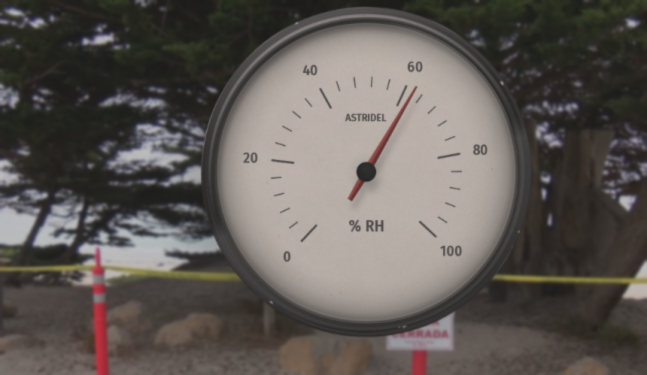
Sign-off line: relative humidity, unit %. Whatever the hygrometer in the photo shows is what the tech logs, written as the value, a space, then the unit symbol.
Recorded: 62 %
